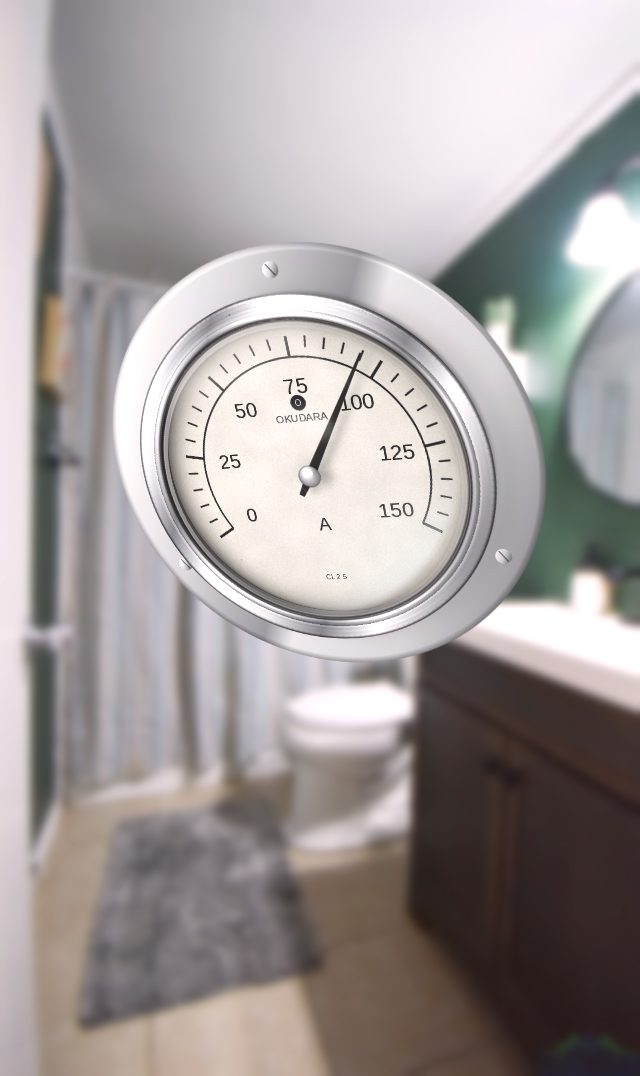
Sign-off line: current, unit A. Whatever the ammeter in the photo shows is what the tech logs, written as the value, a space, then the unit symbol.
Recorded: 95 A
